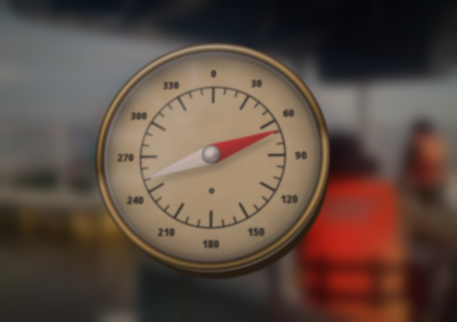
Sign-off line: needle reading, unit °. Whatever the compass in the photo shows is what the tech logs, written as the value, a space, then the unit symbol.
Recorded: 70 °
